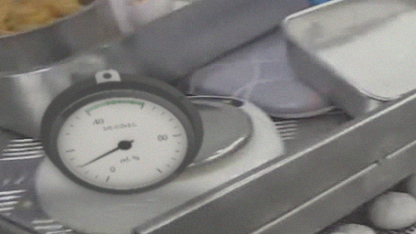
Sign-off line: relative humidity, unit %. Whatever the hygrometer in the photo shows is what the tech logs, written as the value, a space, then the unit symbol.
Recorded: 12 %
